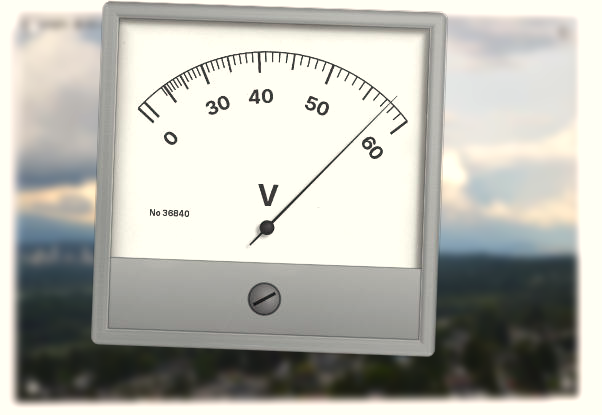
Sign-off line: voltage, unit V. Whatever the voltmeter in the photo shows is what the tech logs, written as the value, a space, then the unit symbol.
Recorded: 57.5 V
